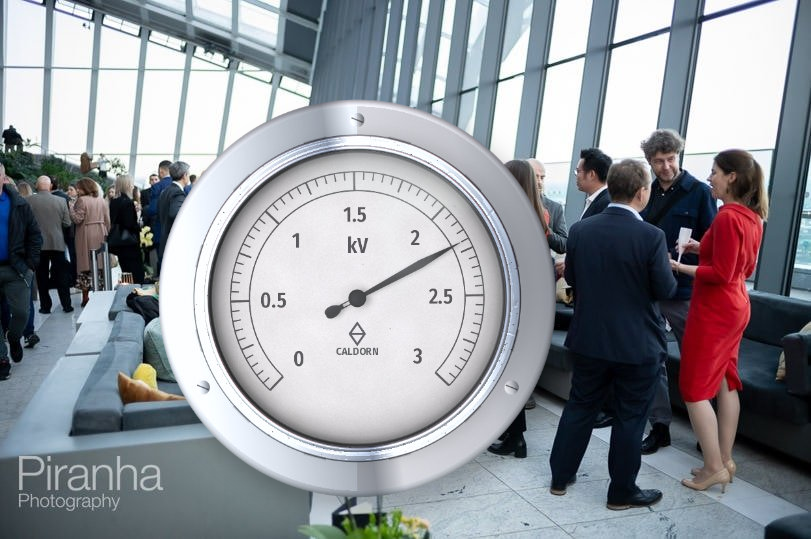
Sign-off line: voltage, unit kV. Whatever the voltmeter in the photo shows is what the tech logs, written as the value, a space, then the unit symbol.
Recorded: 2.2 kV
